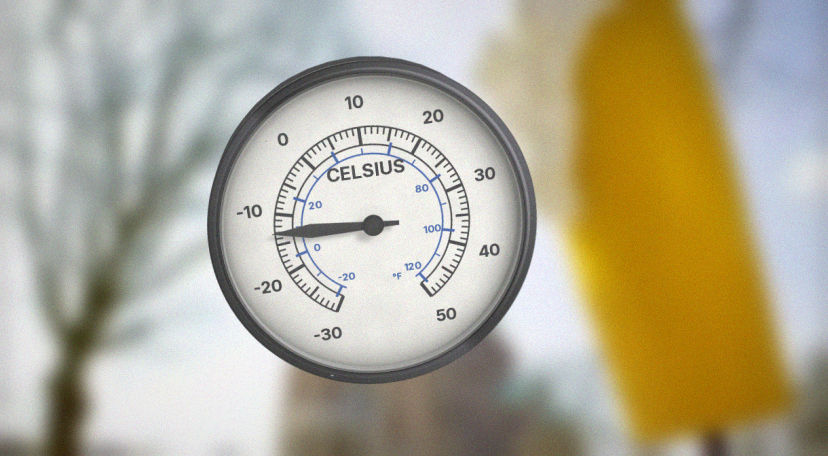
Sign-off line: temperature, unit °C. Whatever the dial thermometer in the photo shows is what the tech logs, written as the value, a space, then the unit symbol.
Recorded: -13 °C
